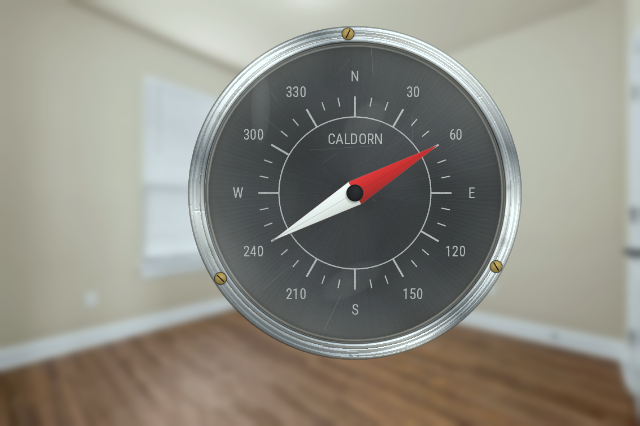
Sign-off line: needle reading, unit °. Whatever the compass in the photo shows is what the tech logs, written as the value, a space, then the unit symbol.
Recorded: 60 °
